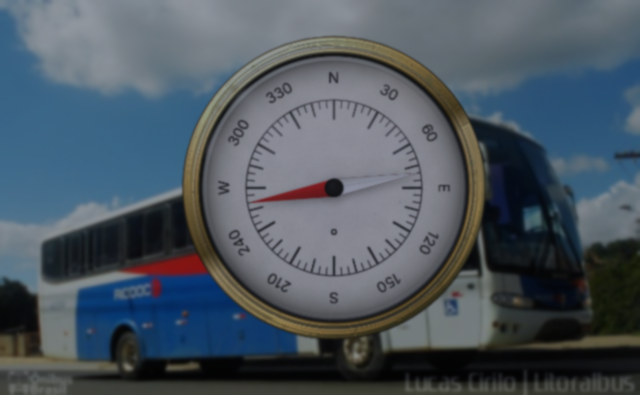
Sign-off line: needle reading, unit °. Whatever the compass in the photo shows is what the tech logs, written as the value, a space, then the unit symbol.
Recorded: 260 °
